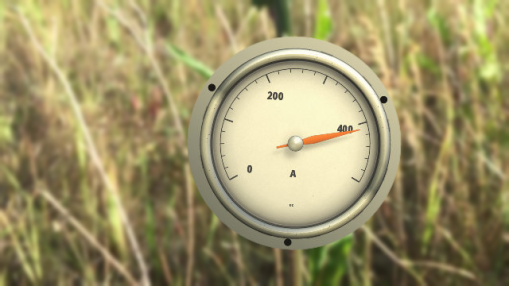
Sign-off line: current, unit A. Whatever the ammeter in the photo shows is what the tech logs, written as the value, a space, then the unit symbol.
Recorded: 410 A
